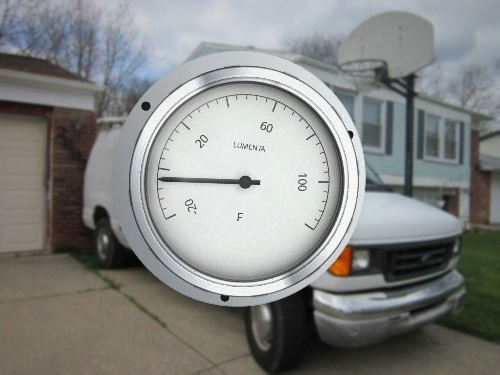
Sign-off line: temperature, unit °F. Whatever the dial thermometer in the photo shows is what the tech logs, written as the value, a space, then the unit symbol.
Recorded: -4 °F
